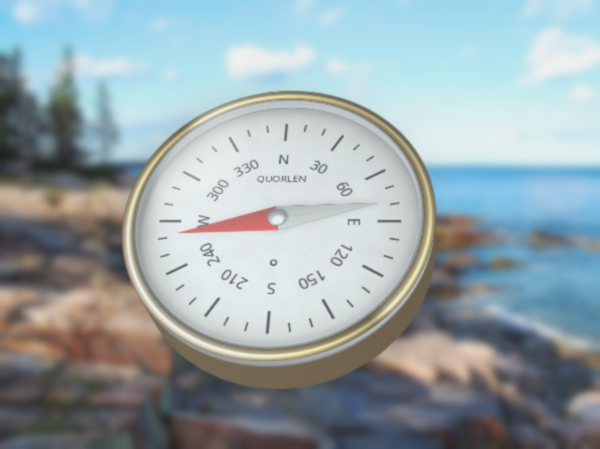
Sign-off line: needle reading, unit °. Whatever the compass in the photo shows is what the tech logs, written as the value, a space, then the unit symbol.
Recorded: 260 °
